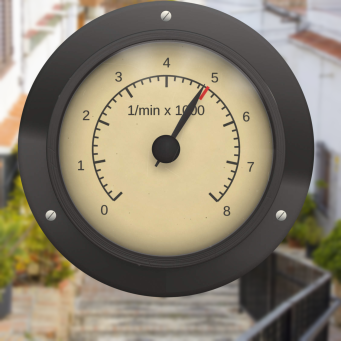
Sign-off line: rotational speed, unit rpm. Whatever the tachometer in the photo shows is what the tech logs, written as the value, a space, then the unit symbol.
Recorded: 4900 rpm
